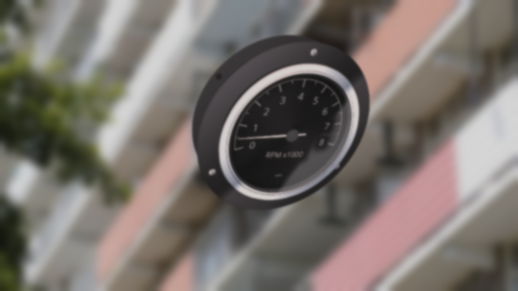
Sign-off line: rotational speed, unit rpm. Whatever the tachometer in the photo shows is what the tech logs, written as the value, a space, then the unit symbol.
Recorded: 500 rpm
